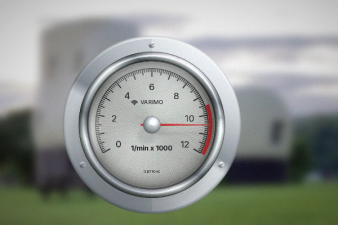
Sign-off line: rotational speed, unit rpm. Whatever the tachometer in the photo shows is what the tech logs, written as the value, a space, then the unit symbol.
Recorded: 10500 rpm
